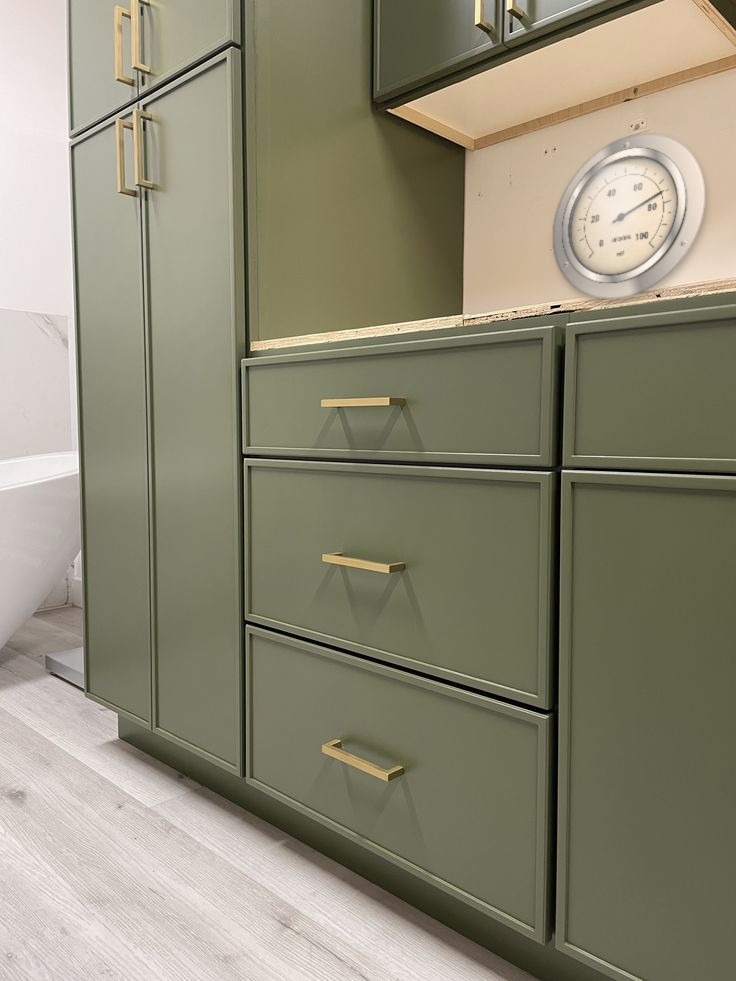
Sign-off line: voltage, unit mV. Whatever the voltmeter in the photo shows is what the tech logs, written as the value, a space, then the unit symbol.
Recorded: 75 mV
